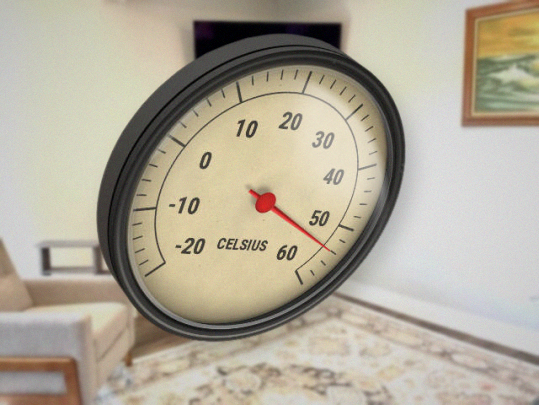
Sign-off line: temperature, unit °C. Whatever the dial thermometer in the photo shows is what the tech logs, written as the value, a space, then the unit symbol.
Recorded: 54 °C
